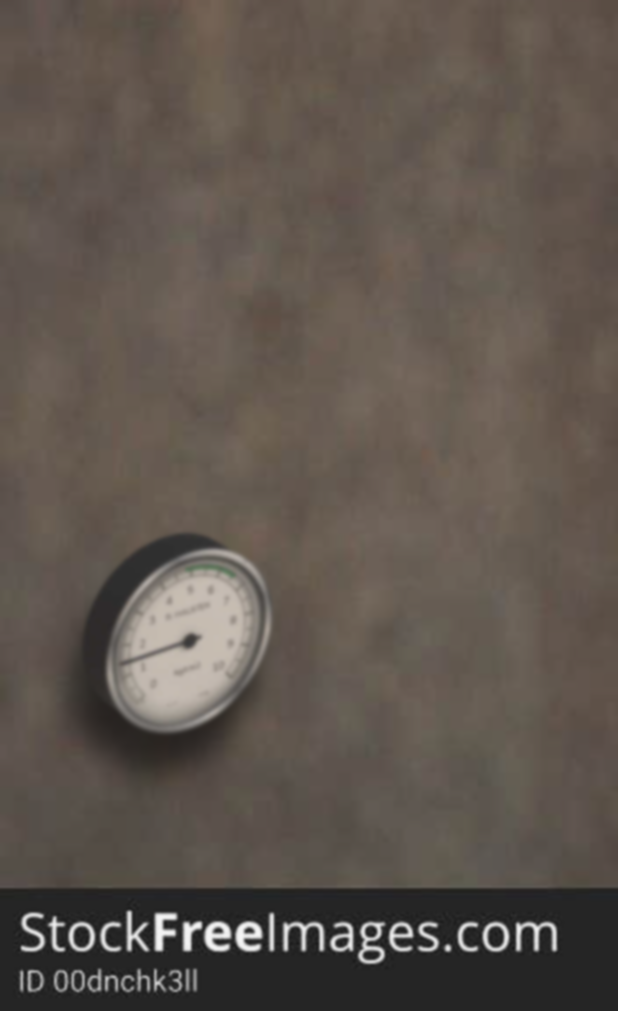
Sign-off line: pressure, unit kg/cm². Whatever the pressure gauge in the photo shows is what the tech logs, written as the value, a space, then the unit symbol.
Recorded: 1.5 kg/cm²
